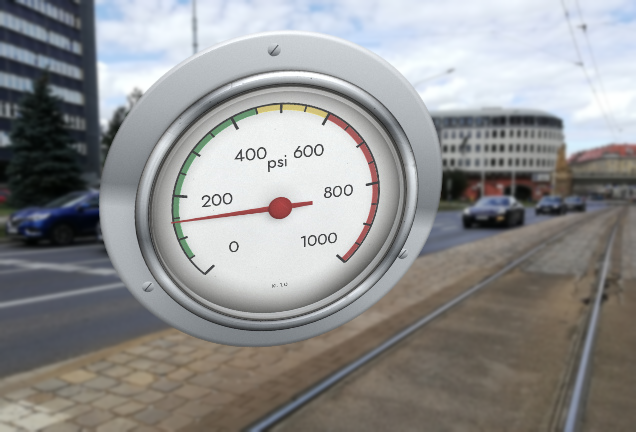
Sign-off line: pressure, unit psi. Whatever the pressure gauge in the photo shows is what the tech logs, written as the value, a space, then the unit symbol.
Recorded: 150 psi
